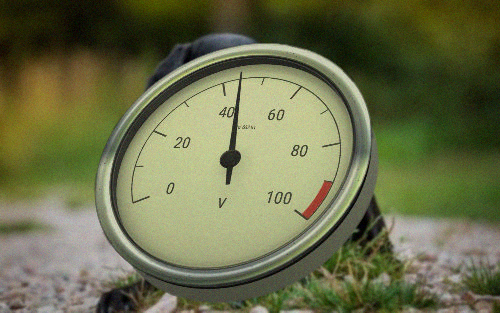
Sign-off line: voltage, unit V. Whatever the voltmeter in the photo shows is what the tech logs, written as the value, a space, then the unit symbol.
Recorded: 45 V
